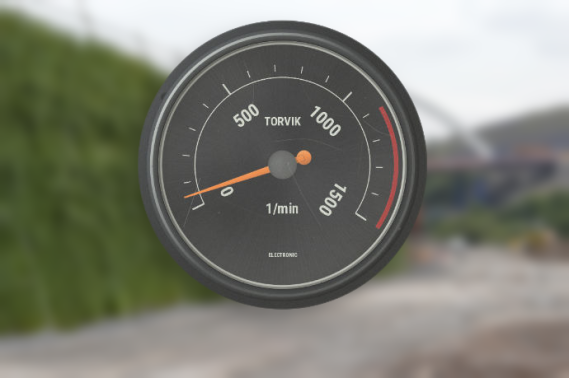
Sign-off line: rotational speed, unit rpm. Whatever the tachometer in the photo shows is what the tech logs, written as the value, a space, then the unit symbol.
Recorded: 50 rpm
